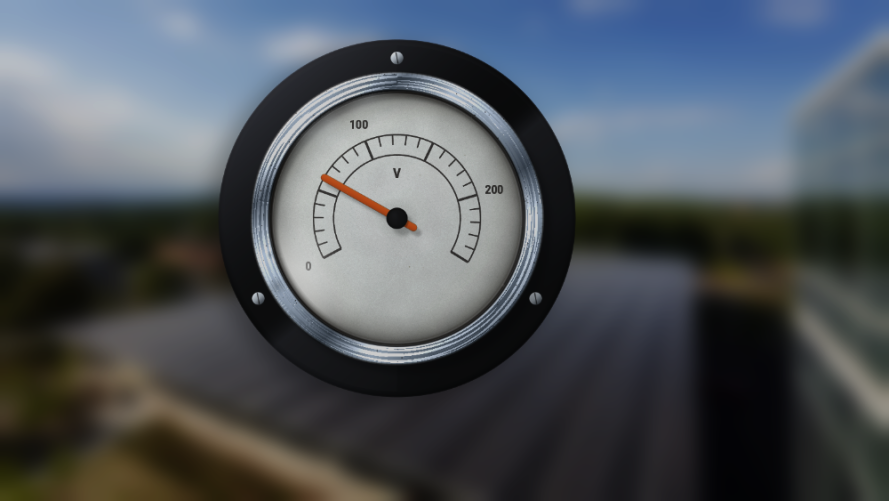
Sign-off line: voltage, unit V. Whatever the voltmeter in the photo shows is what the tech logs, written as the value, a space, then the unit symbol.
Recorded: 60 V
